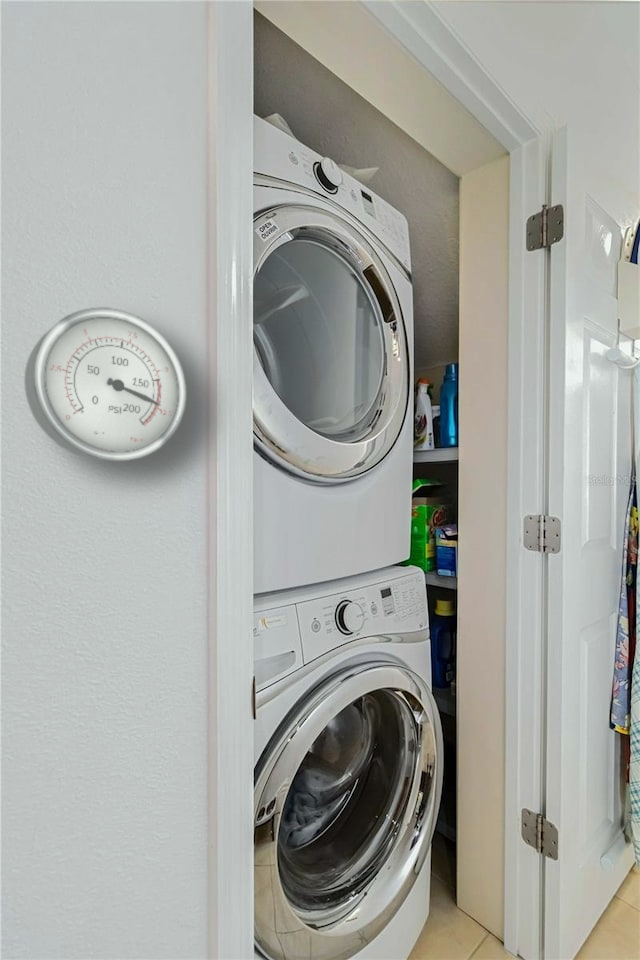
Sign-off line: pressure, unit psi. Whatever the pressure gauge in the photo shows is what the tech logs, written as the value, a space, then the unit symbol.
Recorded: 175 psi
